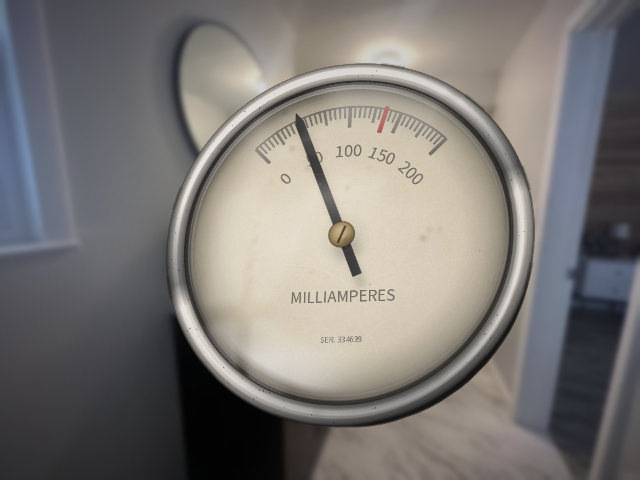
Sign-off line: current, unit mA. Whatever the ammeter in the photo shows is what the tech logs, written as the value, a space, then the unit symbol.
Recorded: 50 mA
